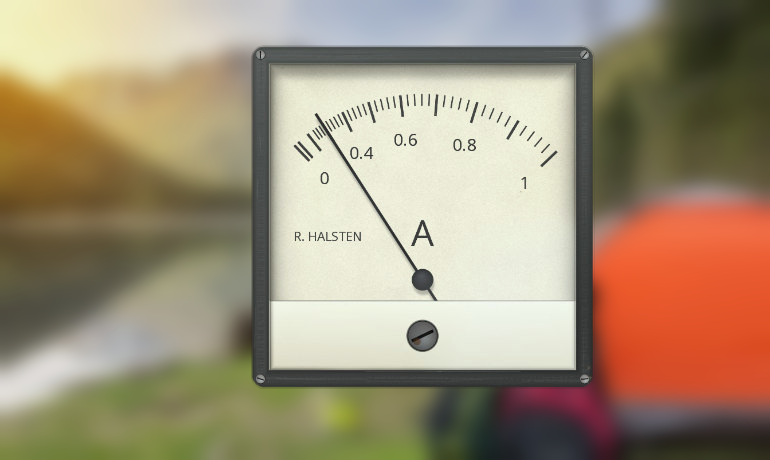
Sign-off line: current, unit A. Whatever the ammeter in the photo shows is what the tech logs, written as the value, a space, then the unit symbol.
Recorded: 0.3 A
